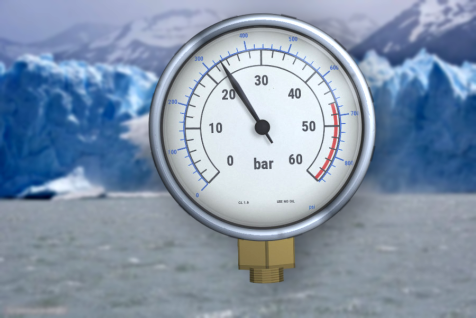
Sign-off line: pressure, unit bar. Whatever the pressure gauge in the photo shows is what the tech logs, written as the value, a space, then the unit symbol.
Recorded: 23 bar
